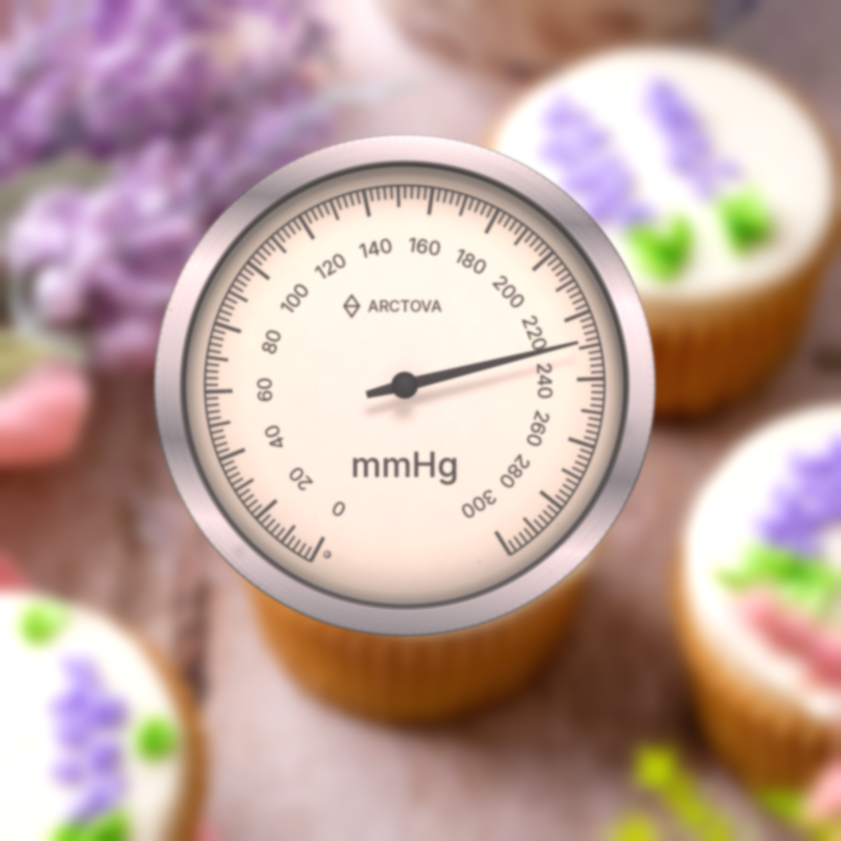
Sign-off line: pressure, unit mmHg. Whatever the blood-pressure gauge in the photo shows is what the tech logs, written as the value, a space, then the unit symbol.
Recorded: 228 mmHg
